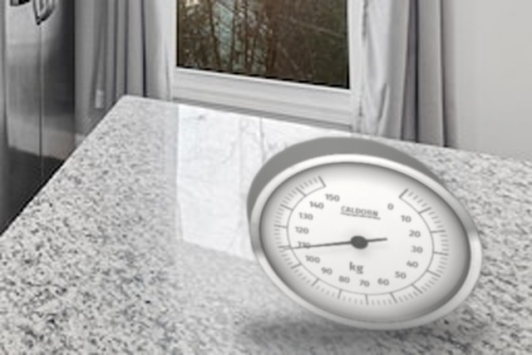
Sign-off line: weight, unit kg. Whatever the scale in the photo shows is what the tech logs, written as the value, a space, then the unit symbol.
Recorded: 110 kg
